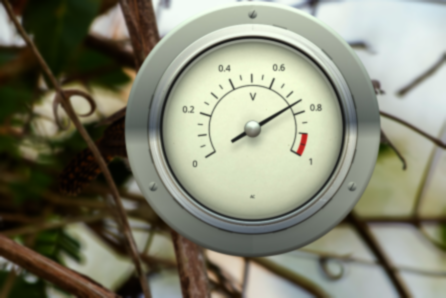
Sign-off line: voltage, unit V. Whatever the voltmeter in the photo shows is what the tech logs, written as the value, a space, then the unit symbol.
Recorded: 0.75 V
